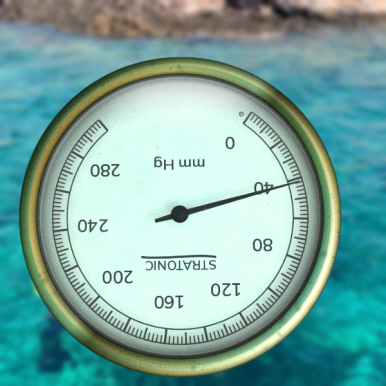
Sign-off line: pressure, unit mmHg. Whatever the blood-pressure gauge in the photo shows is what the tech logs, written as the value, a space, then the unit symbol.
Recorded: 42 mmHg
